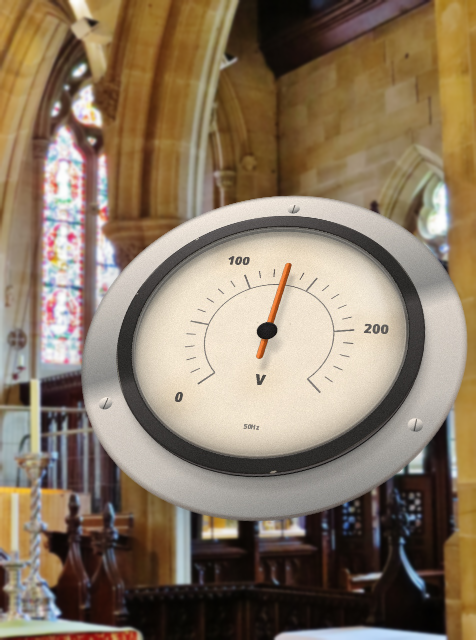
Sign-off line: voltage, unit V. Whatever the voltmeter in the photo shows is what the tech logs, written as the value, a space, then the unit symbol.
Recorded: 130 V
